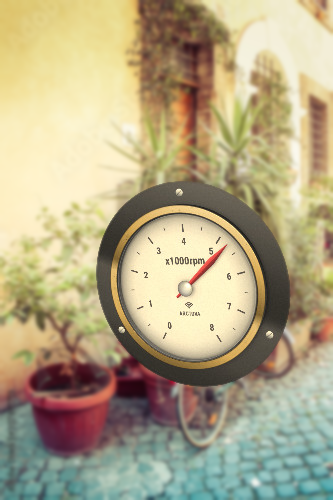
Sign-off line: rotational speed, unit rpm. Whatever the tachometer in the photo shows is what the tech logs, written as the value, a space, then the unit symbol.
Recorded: 5250 rpm
